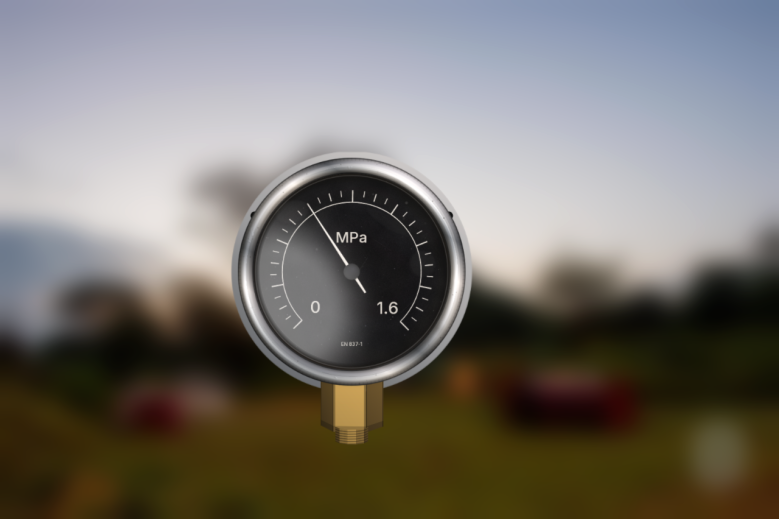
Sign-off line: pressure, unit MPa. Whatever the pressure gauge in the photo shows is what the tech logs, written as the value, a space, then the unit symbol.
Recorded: 0.6 MPa
